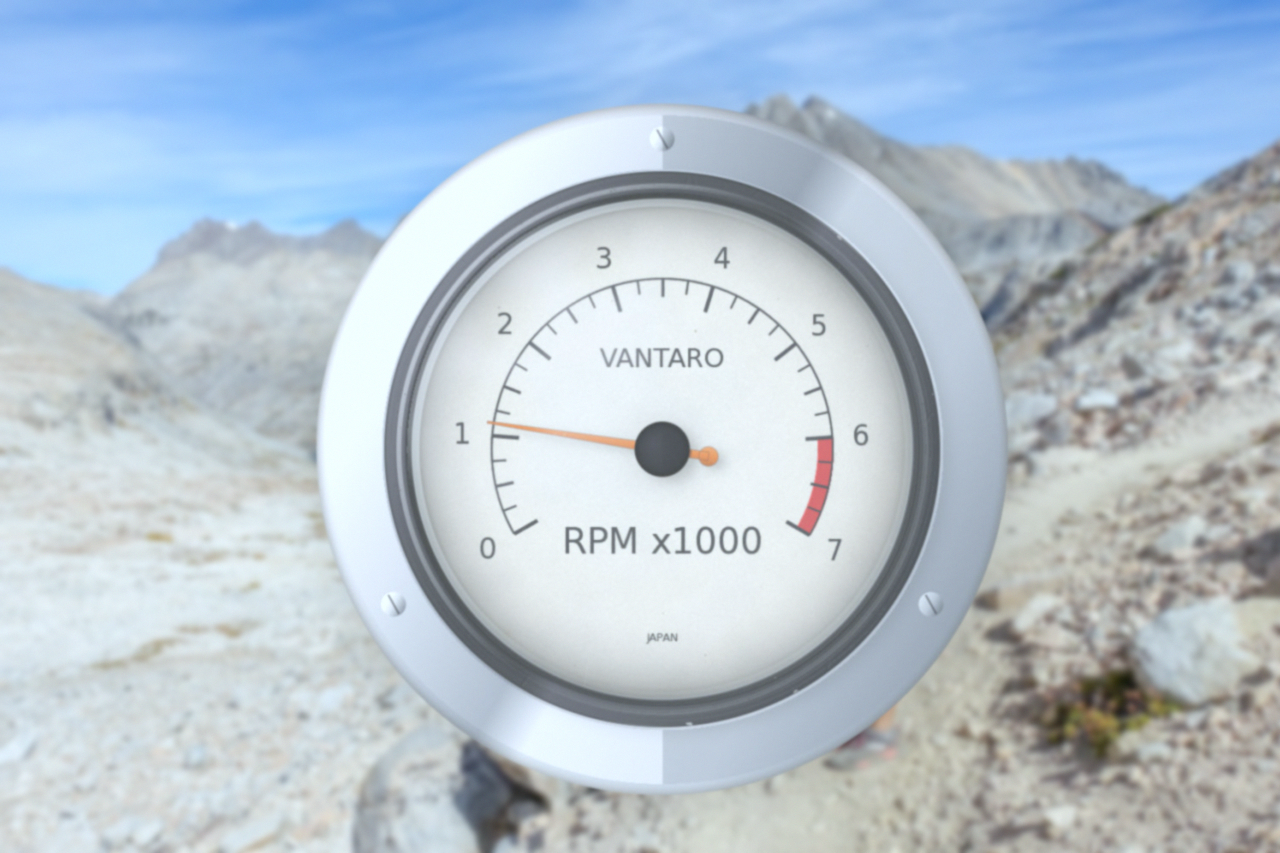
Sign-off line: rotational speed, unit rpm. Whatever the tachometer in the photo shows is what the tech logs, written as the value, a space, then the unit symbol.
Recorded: 1125 rpm
